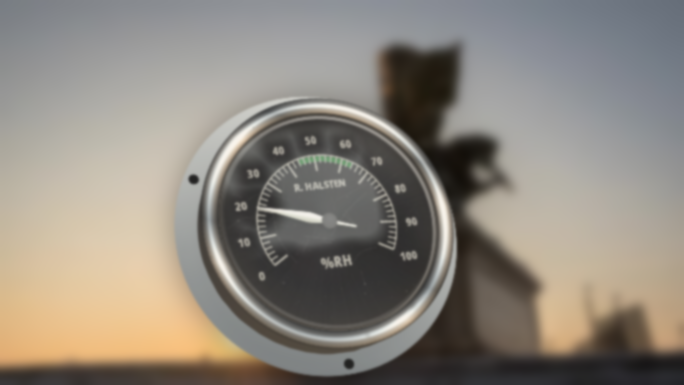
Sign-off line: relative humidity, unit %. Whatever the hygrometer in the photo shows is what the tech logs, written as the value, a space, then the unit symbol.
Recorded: 20 %
